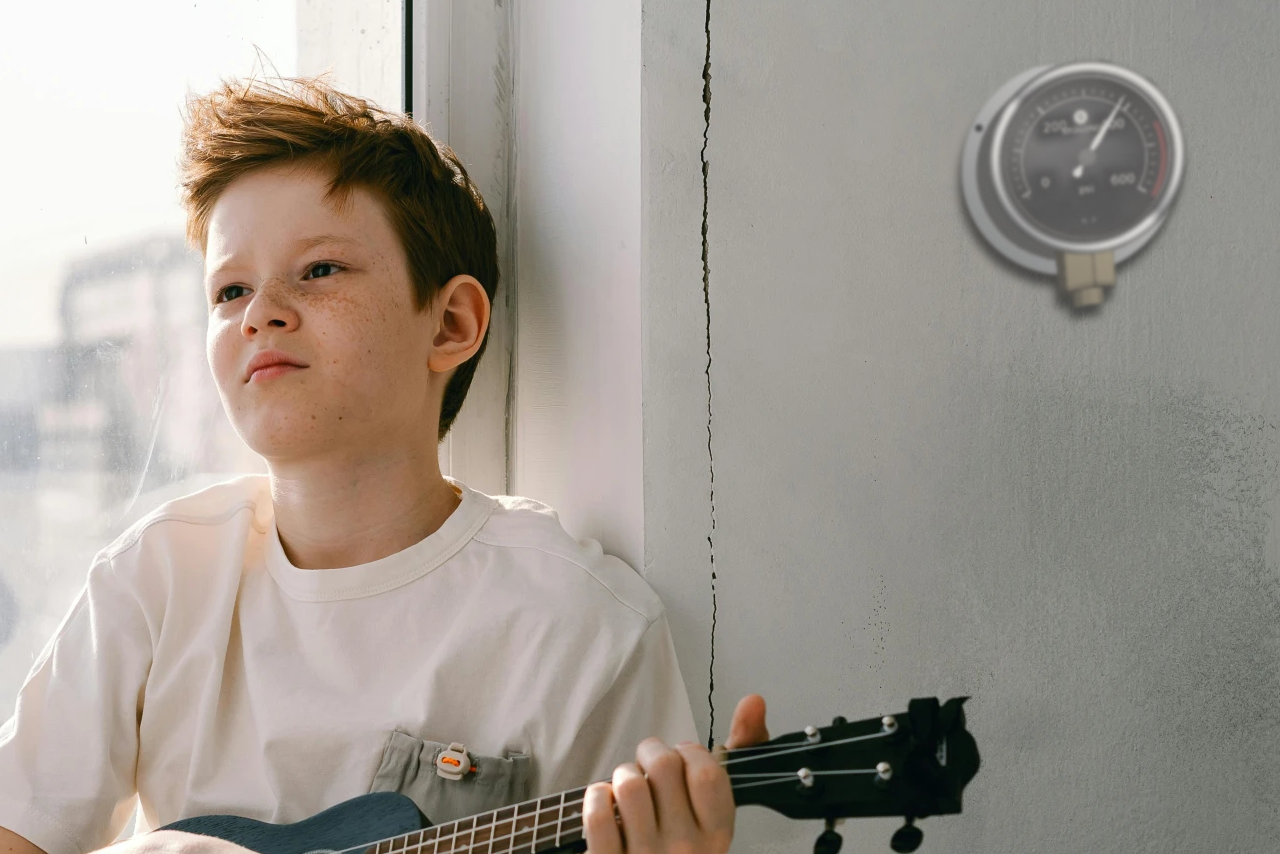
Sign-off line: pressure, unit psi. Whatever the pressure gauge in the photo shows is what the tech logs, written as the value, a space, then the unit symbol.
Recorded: 380 psi
